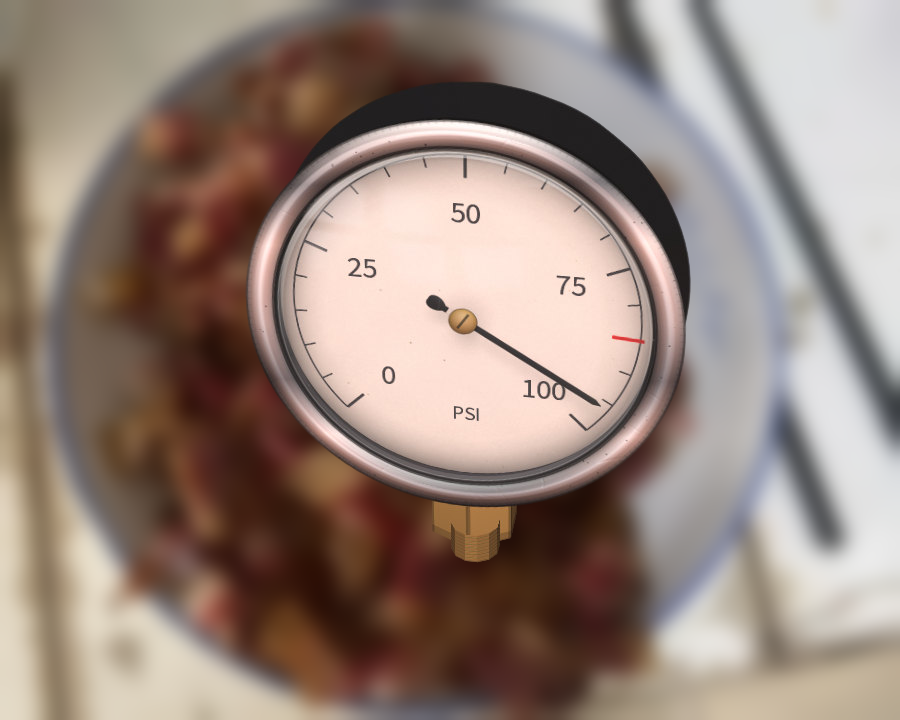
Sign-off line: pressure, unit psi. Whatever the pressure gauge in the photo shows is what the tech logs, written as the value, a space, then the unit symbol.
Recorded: 95 psi
